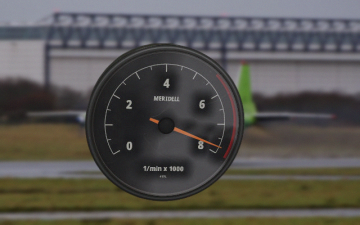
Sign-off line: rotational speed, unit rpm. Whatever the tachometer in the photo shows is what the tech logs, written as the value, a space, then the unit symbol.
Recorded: 7750 rpm
